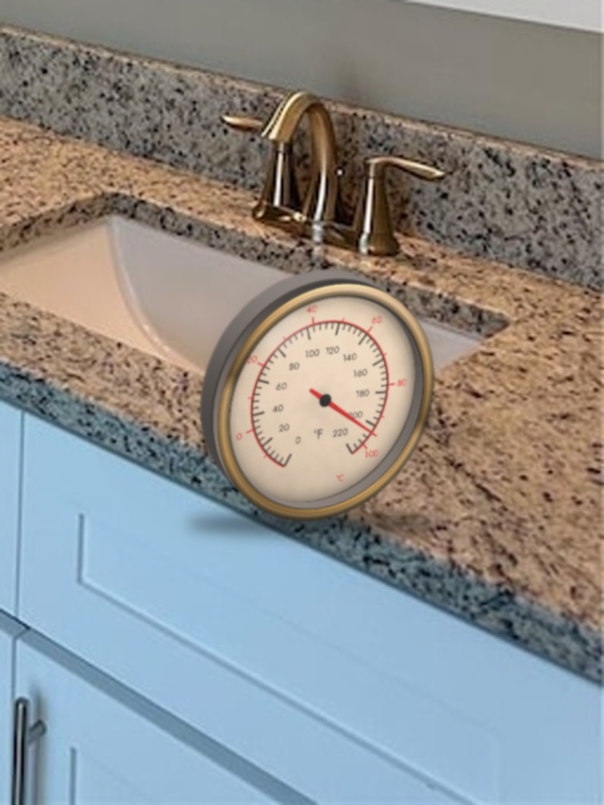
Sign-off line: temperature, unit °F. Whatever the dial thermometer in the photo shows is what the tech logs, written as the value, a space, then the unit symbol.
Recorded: 204 °F
